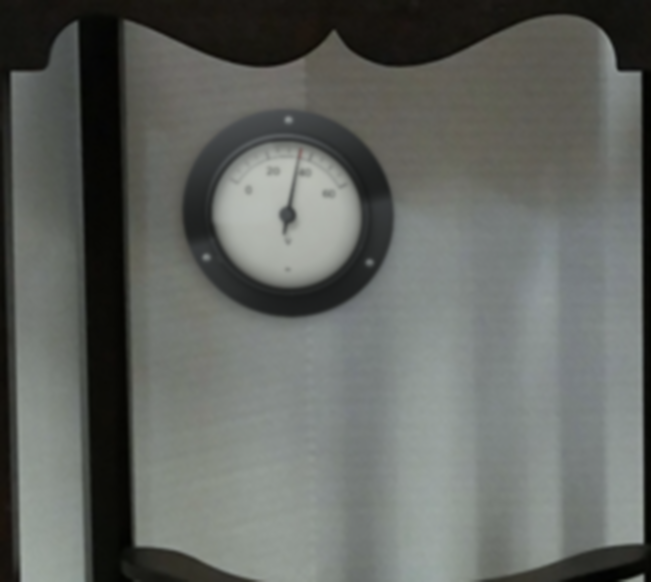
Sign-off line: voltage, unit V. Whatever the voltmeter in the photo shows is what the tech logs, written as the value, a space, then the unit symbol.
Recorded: 35 V
